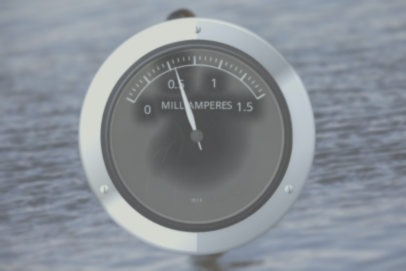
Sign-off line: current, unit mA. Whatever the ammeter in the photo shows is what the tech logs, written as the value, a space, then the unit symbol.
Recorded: 0.55 mA
